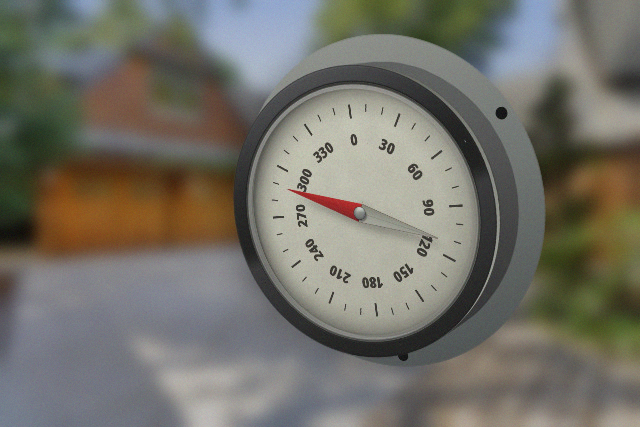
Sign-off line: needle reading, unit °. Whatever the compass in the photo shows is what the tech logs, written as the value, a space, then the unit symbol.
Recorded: 290 °
